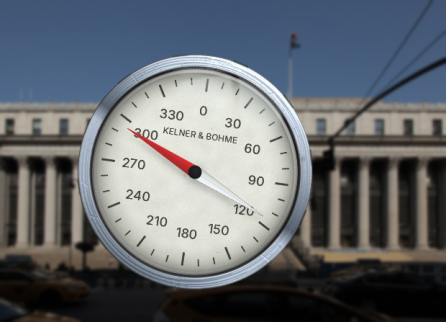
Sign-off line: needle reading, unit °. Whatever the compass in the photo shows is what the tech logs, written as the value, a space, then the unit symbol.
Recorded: 295 °
